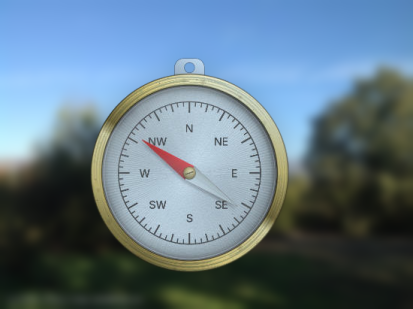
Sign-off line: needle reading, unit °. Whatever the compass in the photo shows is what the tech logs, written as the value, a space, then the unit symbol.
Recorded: 305 °
